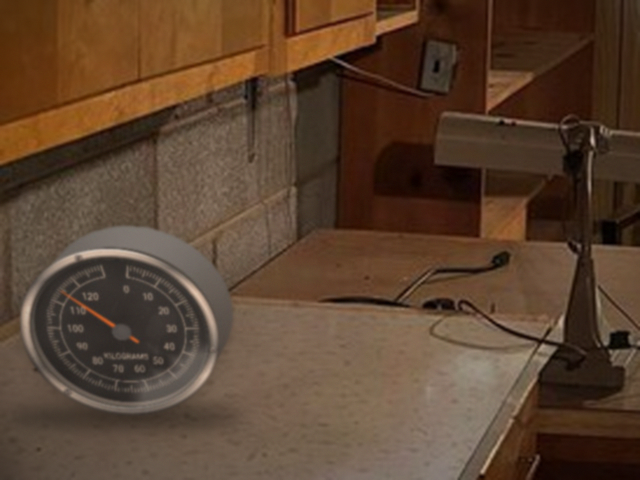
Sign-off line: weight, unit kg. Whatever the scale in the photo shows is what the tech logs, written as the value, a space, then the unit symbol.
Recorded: 115 kg
